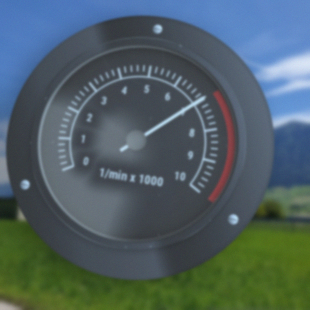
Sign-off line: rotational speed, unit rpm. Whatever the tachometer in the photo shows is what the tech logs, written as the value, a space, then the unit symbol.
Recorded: 7000 rpm
